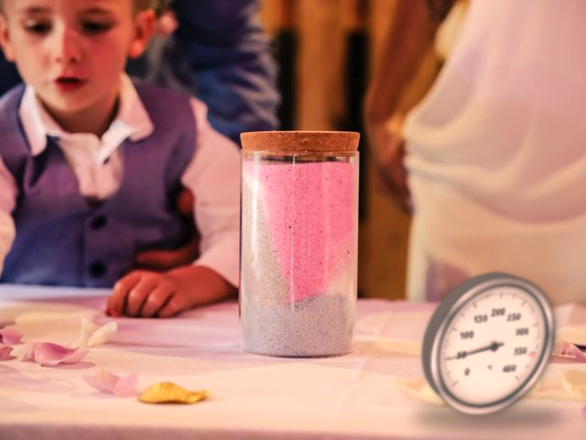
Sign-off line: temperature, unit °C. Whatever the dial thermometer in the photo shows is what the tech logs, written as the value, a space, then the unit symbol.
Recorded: 50 °C
